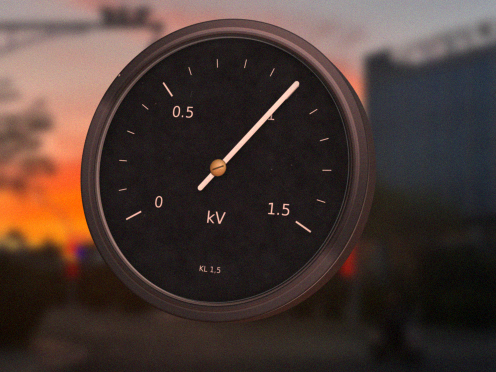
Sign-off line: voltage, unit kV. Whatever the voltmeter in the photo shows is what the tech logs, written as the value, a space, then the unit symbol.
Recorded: 1 kV
